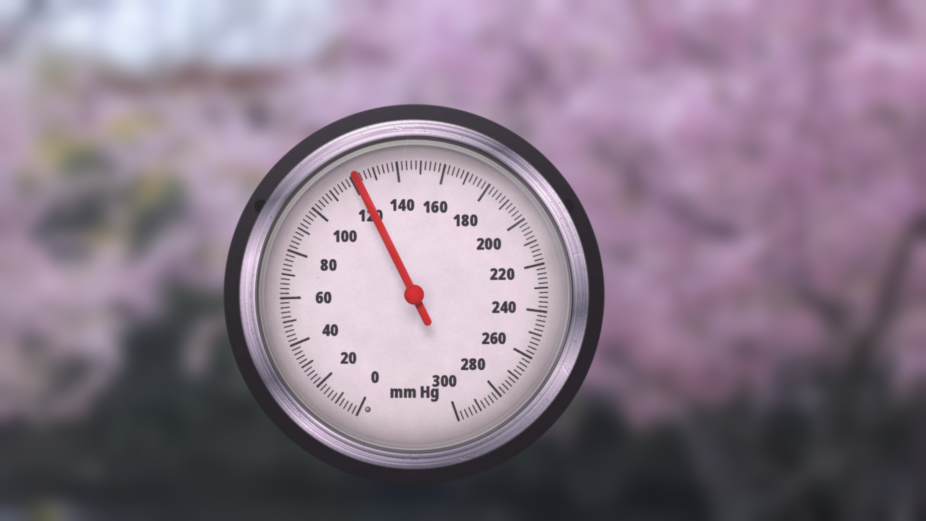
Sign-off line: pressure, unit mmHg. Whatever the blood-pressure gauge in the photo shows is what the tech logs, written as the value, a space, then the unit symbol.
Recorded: 122 mmHg
